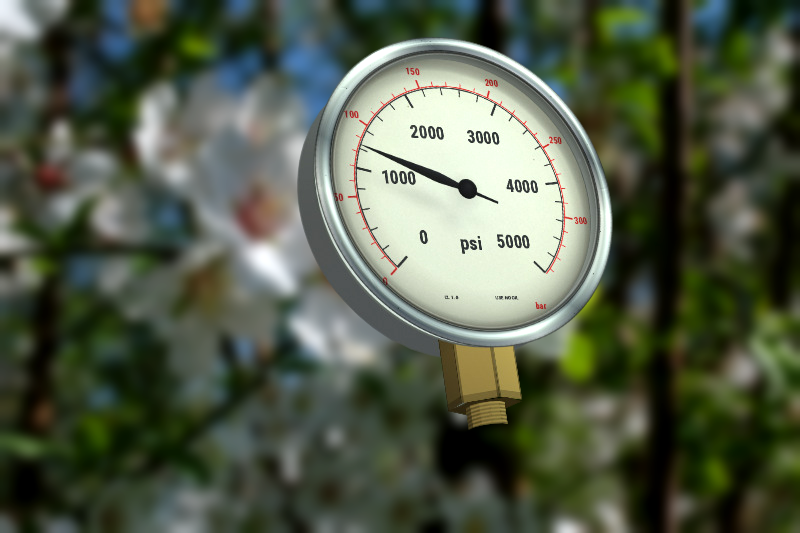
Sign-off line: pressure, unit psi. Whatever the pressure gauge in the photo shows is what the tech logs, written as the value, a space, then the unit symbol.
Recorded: 1200 psi
